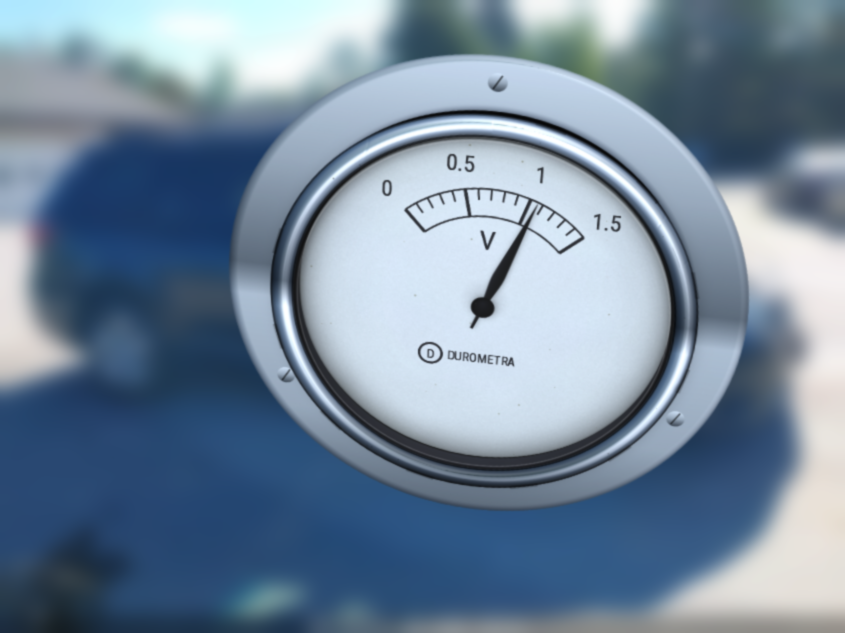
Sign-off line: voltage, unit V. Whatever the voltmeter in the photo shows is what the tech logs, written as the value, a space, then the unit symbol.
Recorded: 1.05 V
